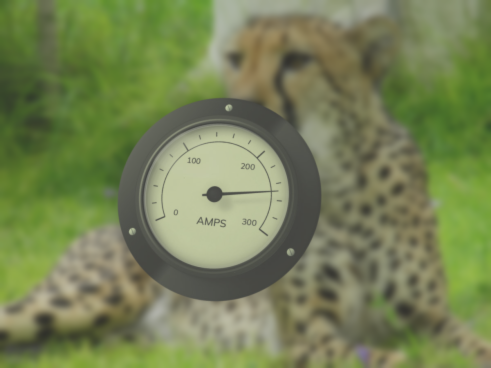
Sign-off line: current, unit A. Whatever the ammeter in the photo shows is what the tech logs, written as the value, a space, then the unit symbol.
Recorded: 250 A
